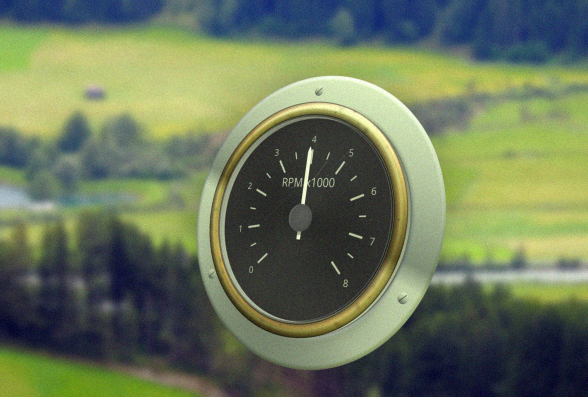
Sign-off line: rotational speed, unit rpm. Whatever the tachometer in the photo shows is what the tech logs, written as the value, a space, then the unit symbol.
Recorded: 4000 rpm
